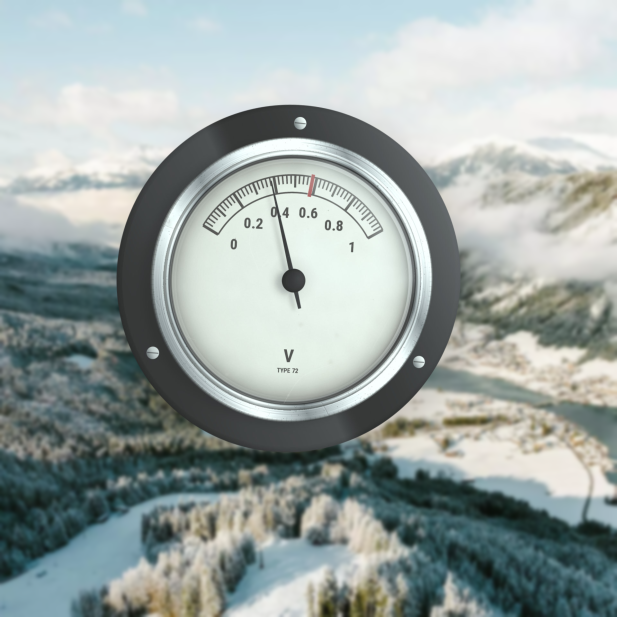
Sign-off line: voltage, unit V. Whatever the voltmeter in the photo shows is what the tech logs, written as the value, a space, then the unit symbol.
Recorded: 0.38 V
